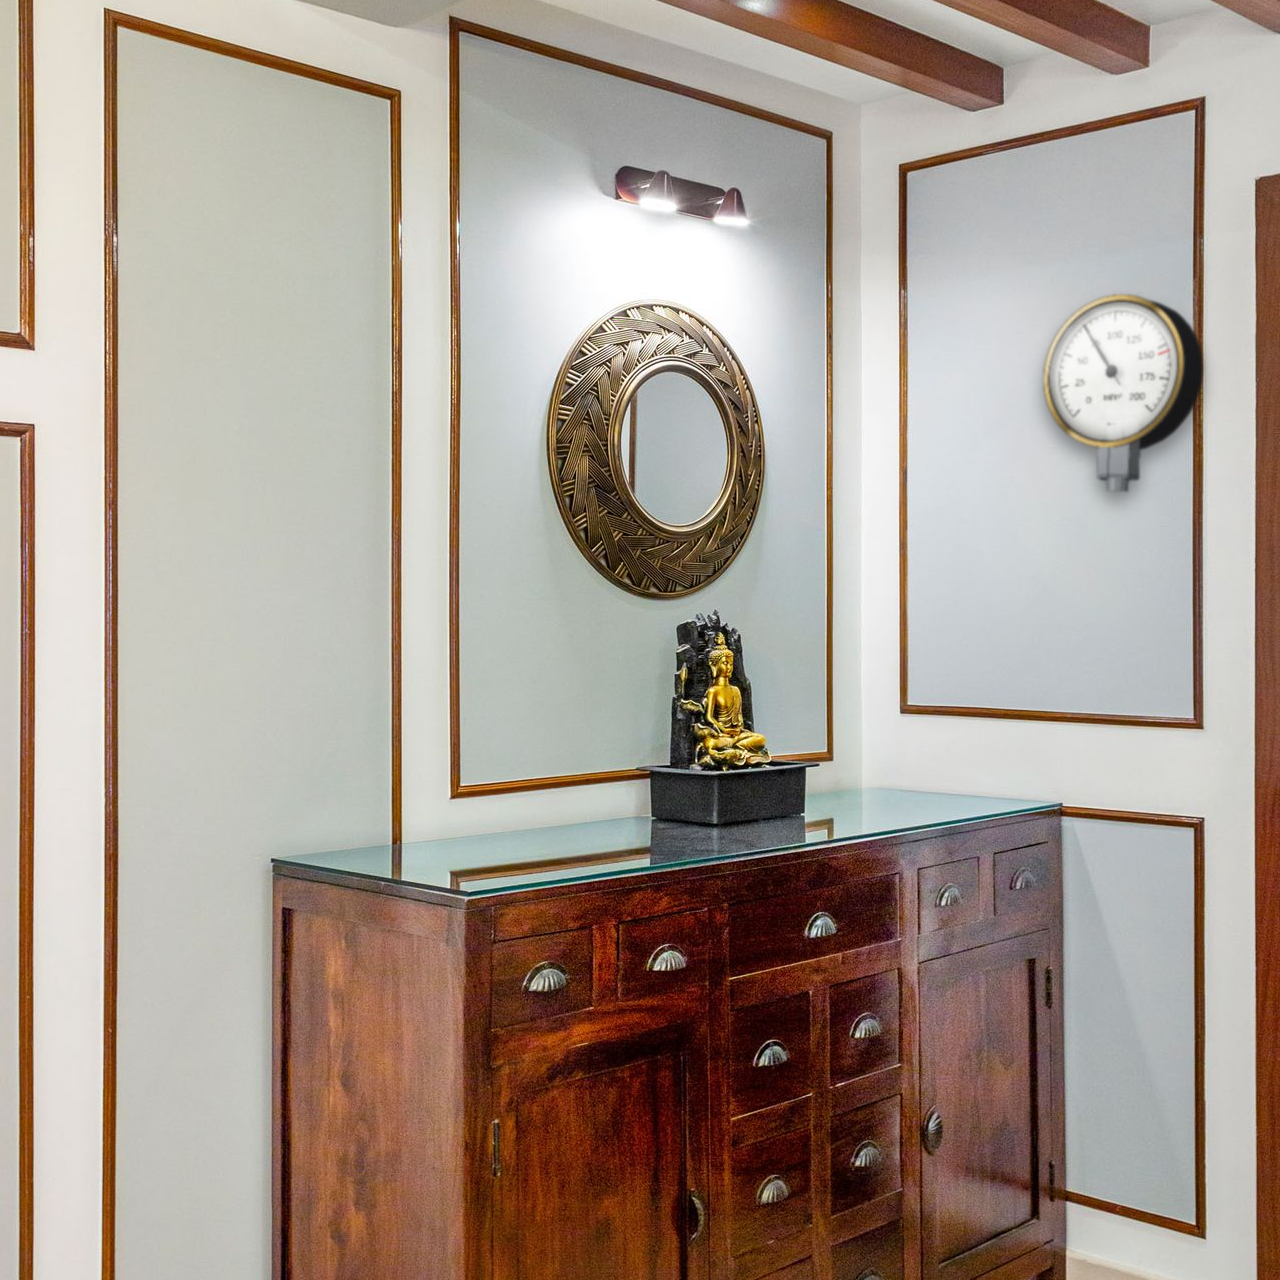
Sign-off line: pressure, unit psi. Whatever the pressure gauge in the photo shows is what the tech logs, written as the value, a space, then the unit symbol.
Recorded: 75 psi
